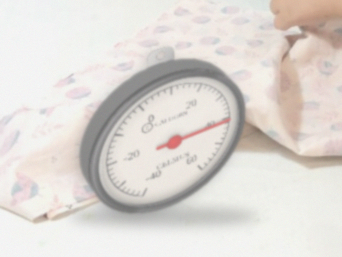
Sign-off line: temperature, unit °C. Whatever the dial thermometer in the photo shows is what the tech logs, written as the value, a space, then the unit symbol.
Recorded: 40 °C
